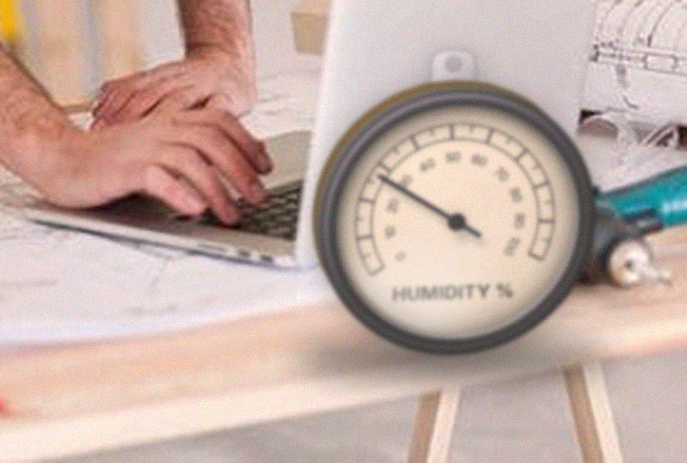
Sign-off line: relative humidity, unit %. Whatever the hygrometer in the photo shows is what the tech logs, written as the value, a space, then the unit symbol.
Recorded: 27.5 %
